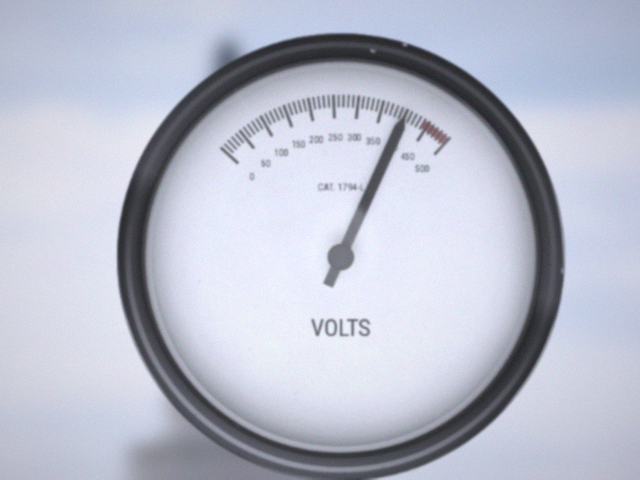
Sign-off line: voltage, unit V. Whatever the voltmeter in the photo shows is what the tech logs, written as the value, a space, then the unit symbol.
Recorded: 400 V
